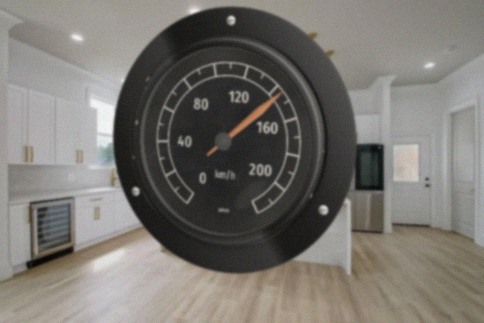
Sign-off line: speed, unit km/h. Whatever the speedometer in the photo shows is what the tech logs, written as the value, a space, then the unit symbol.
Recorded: 145 km/h
